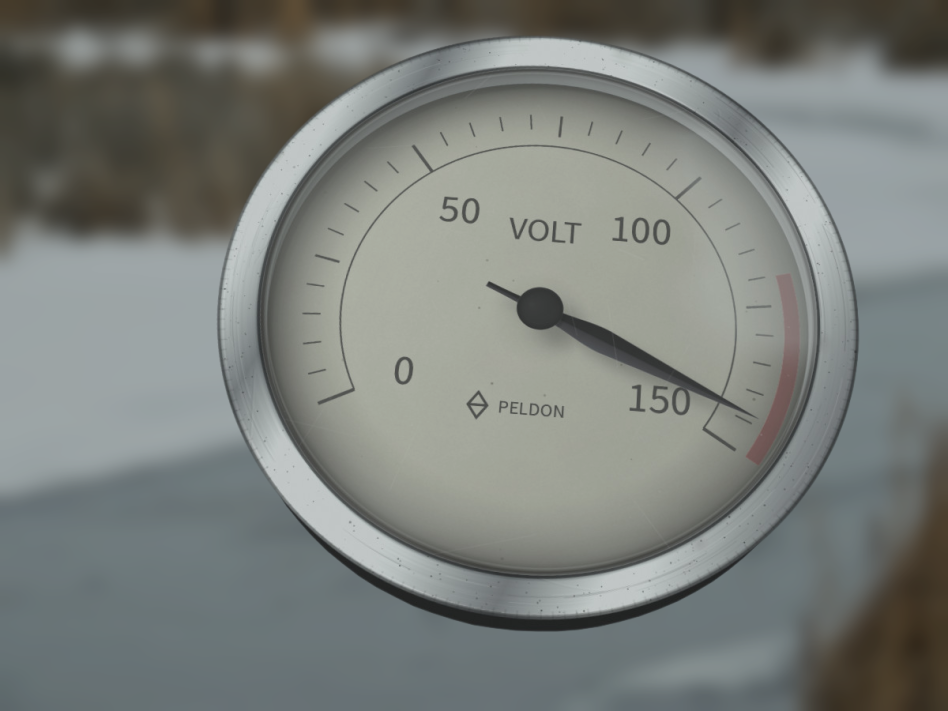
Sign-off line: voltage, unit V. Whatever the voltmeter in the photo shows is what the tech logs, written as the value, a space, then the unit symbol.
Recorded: 145 V
